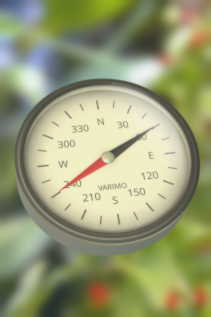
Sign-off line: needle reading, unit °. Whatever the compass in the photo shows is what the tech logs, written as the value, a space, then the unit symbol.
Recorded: 240 °
